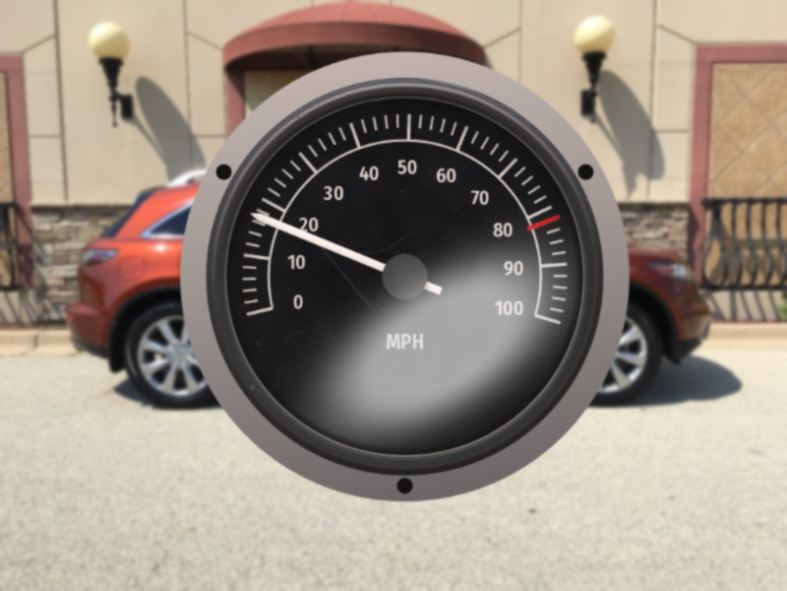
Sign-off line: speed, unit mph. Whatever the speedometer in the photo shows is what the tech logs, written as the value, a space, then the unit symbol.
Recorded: 17 mph
